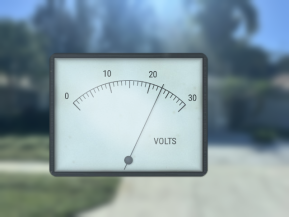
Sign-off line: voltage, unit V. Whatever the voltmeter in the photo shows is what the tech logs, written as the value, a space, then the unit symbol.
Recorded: 23 V
